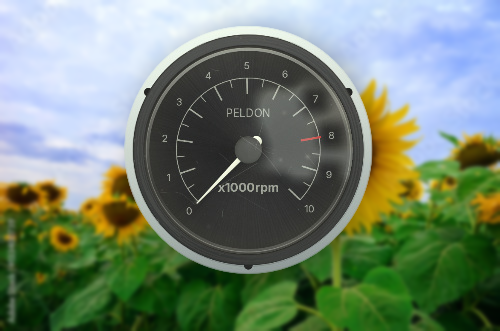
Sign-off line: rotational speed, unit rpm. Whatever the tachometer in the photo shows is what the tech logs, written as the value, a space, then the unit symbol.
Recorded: 0 rpm
